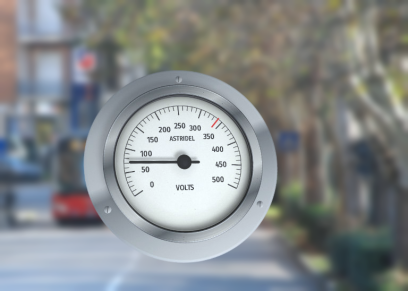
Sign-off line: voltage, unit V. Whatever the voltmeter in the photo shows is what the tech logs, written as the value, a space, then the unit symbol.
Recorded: 70 V
